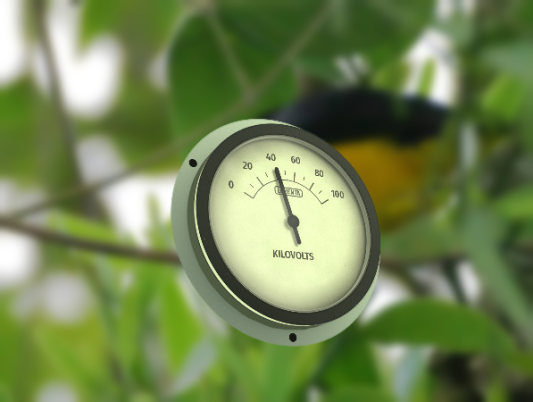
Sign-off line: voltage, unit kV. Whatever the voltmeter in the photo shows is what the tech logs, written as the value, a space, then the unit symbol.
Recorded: 40 kV
